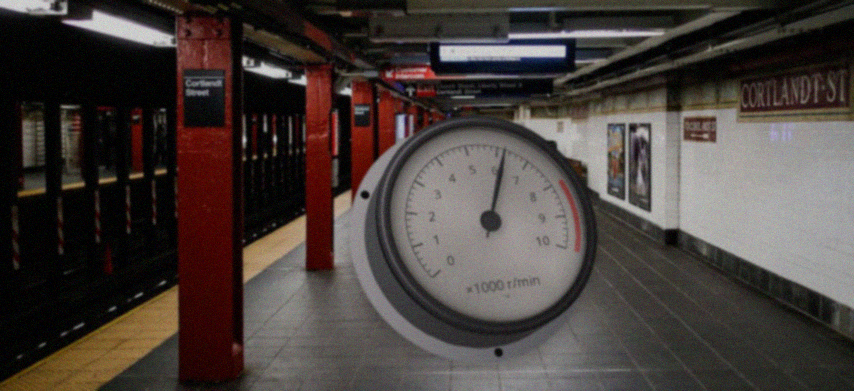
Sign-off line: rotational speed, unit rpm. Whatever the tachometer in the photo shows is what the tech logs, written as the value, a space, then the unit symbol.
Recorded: 6200 rpm
